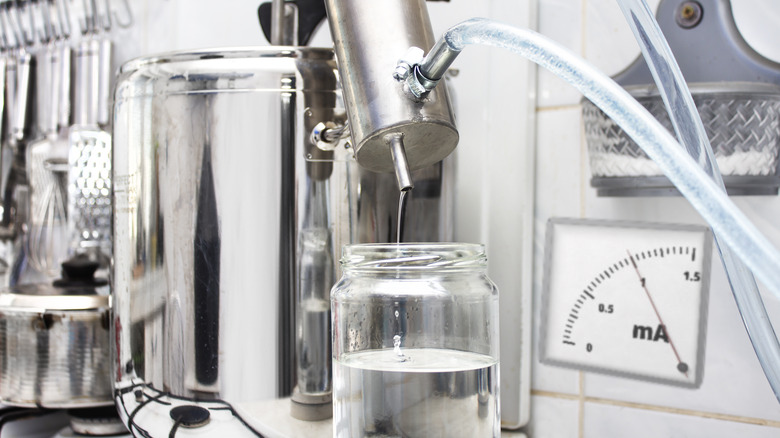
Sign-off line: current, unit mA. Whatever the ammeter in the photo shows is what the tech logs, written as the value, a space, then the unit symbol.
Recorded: 1 mA
